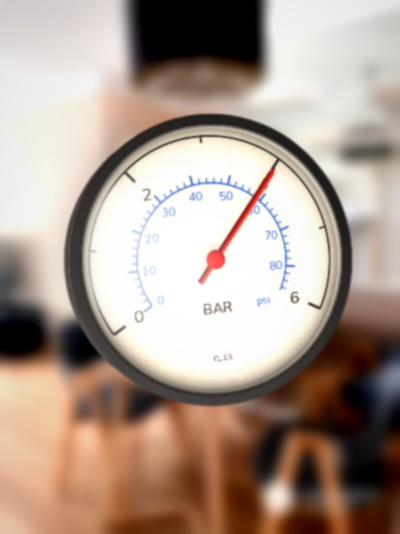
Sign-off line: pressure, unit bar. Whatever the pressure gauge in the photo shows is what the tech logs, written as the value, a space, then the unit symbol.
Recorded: 4 bar
